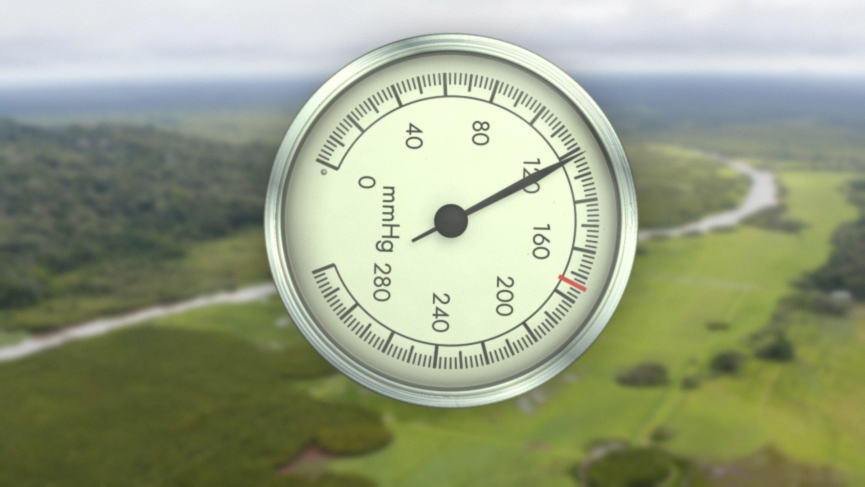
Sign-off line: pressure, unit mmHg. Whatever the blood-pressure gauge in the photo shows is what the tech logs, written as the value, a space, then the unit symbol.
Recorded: 122 mmHg
